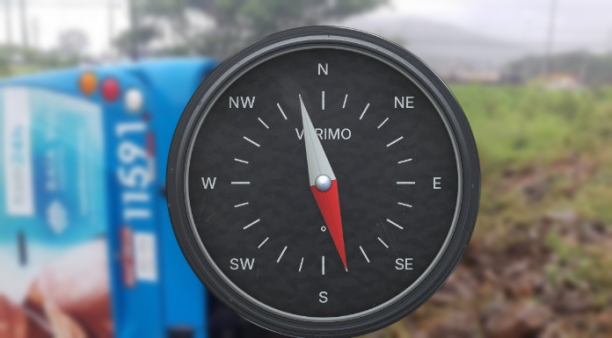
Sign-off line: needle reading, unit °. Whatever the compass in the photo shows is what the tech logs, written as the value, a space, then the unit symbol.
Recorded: 165 °
